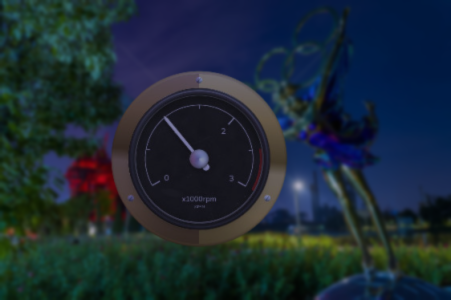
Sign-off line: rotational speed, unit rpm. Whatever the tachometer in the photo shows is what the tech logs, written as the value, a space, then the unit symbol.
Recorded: 1000 rpm
